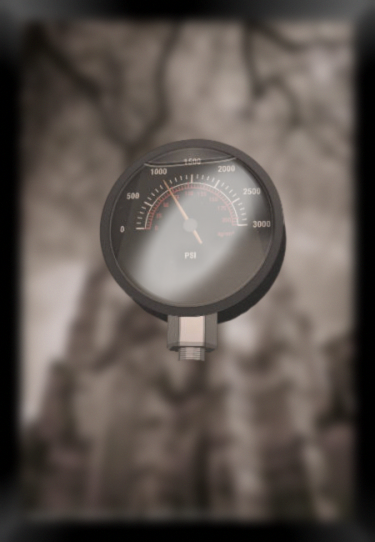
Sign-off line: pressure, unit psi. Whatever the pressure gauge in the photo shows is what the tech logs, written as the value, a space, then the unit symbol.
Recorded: 1000 psi
